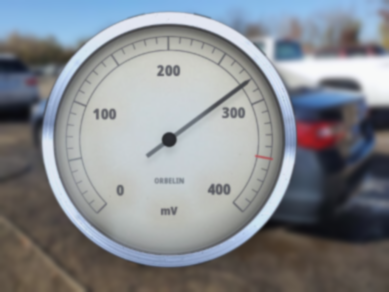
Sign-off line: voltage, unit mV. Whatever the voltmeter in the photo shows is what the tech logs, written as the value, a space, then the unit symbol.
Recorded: 280 mV
